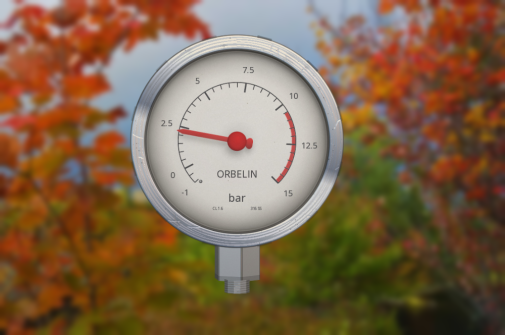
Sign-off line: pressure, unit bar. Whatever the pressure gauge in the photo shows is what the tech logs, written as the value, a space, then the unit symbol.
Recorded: 2.25 bar
